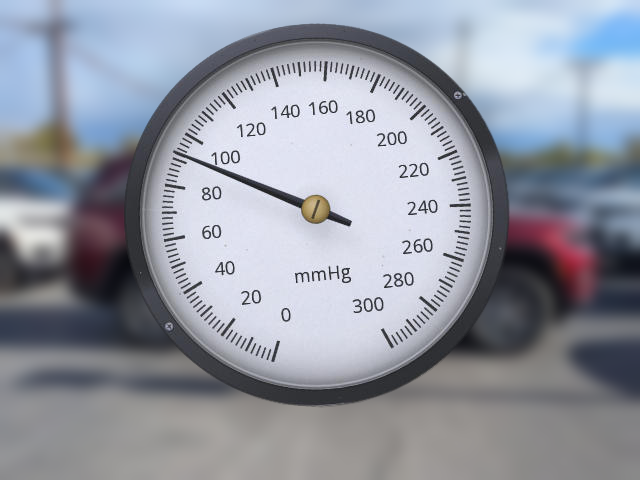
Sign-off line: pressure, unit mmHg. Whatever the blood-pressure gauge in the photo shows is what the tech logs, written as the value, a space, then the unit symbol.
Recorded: 92 mmHg
